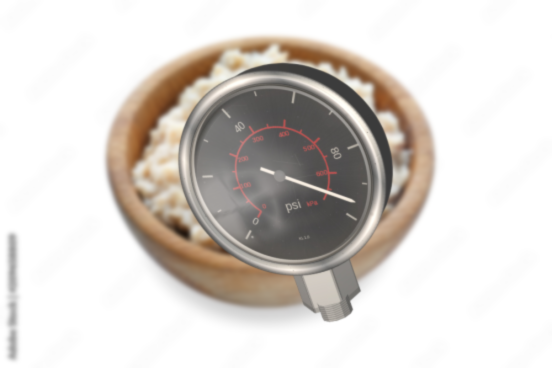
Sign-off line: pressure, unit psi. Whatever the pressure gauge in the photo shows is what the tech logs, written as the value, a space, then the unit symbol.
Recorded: 95 psi
